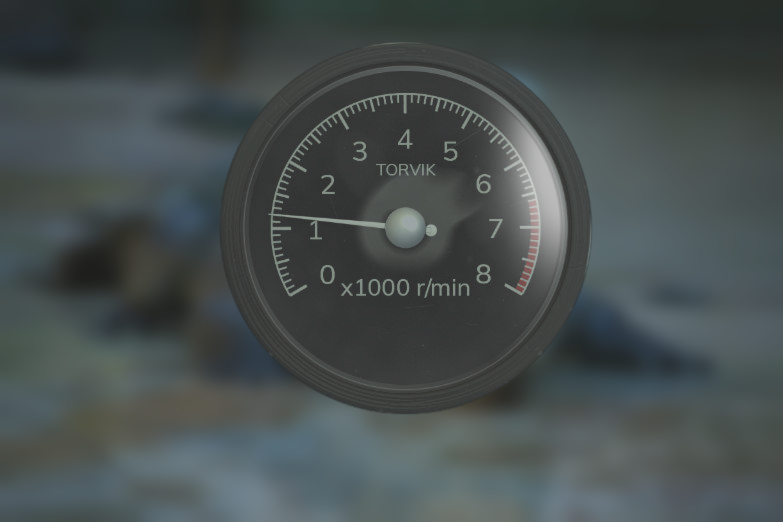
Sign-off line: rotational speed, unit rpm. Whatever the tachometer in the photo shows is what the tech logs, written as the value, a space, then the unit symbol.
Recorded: 1200 rpm
